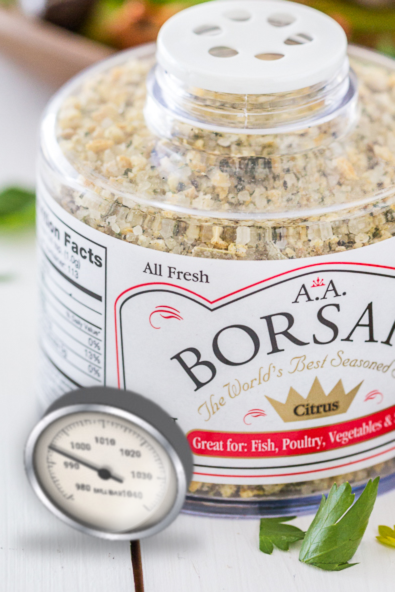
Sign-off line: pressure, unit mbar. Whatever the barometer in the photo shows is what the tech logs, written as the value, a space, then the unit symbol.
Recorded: 995 mbar
